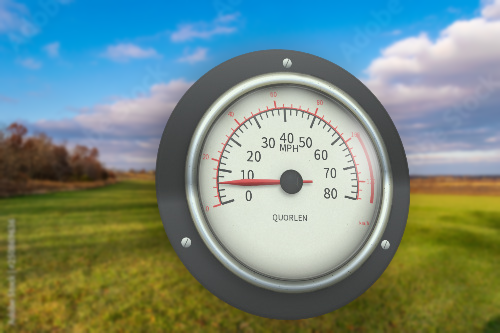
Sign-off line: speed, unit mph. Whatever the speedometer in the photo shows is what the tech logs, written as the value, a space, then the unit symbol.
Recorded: 6 mph
